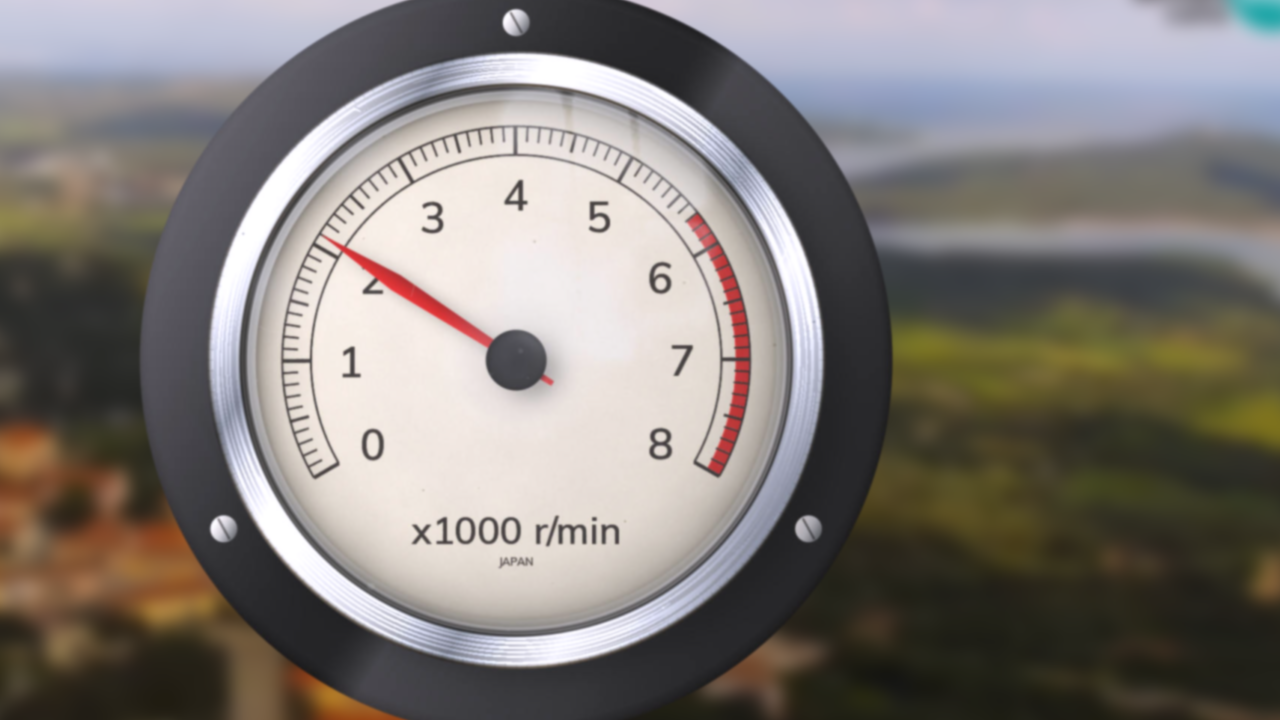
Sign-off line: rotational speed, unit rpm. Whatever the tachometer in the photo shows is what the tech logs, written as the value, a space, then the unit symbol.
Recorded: 2100 rpm
